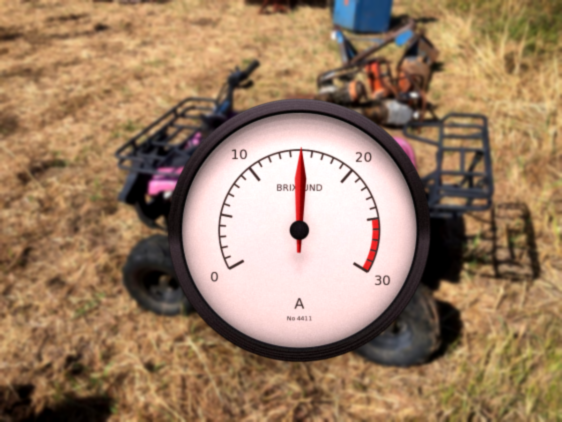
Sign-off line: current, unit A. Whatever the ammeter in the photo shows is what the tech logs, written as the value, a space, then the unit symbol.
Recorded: 15 A
